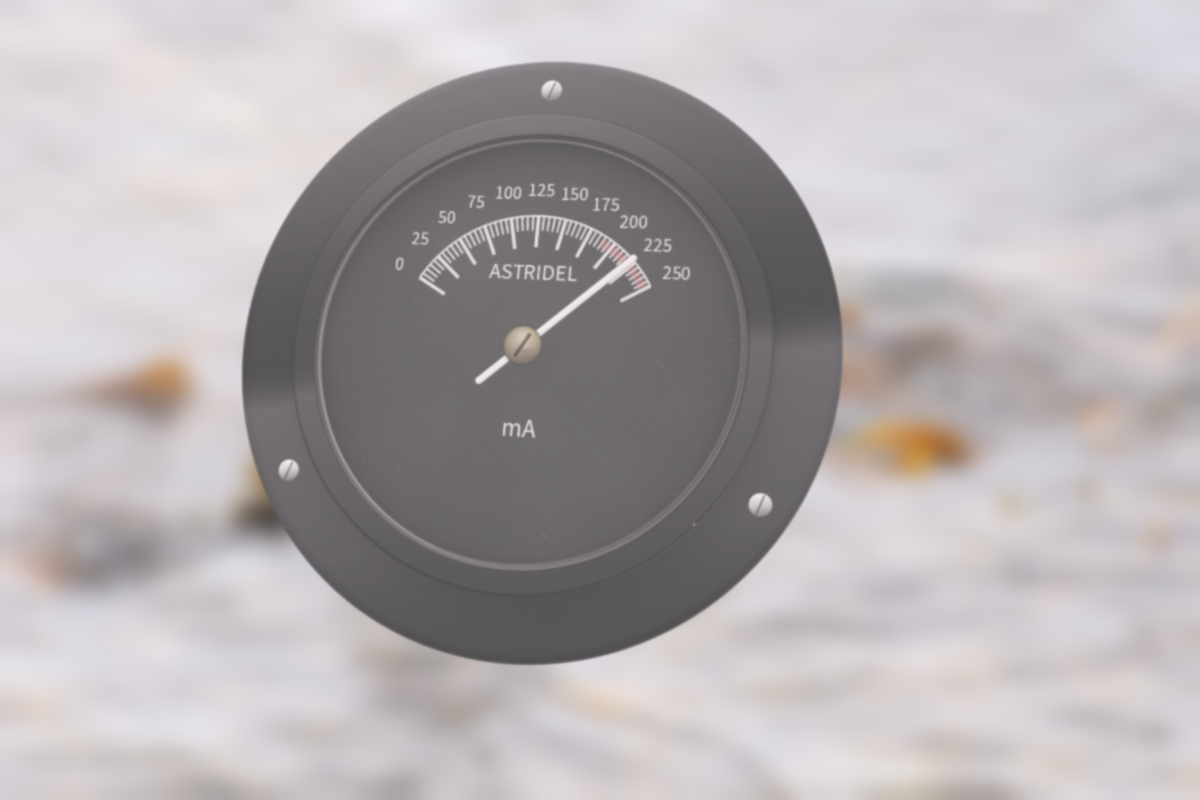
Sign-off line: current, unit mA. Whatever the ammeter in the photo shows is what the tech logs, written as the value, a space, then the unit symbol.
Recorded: 225 mA
